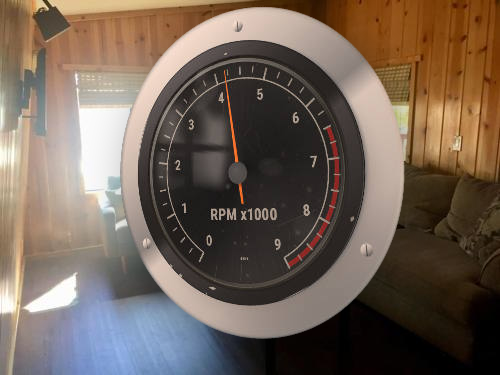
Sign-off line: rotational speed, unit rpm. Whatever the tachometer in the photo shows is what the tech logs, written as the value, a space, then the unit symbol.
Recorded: 4250 rpm
